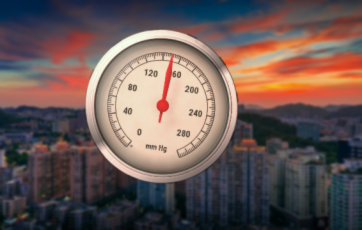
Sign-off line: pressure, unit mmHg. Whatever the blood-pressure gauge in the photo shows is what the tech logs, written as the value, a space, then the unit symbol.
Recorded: 150 mmHg
